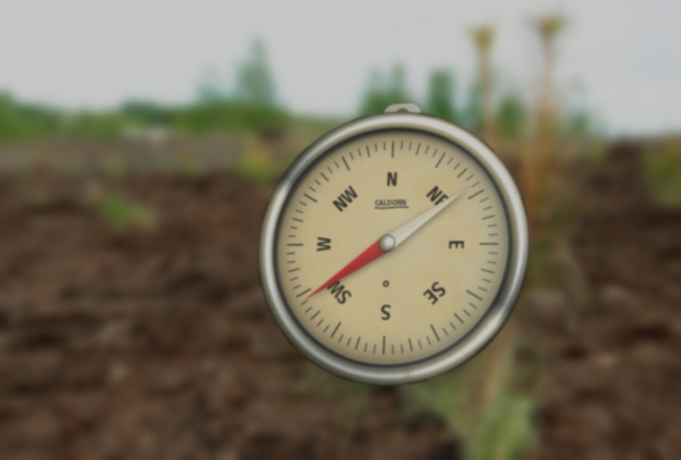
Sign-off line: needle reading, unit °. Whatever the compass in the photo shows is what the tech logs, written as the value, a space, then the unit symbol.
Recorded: 235 °
